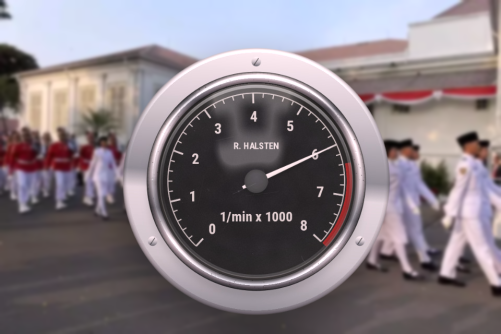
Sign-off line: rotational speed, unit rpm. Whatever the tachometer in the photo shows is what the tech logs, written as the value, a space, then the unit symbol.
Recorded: 6000 rpm
